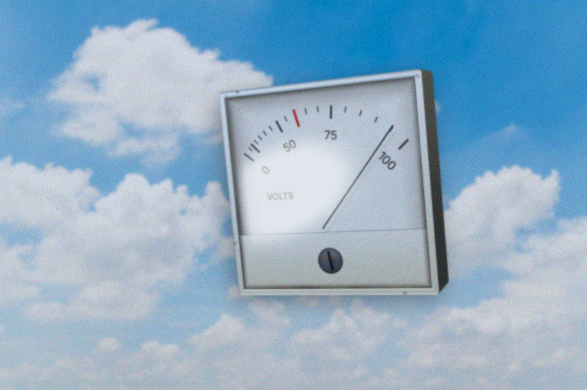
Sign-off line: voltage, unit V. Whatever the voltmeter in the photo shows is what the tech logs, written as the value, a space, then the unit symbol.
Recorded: 95 V
